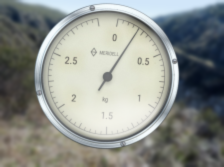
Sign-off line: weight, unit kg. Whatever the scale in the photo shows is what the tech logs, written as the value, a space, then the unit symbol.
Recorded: 0.2 kg
